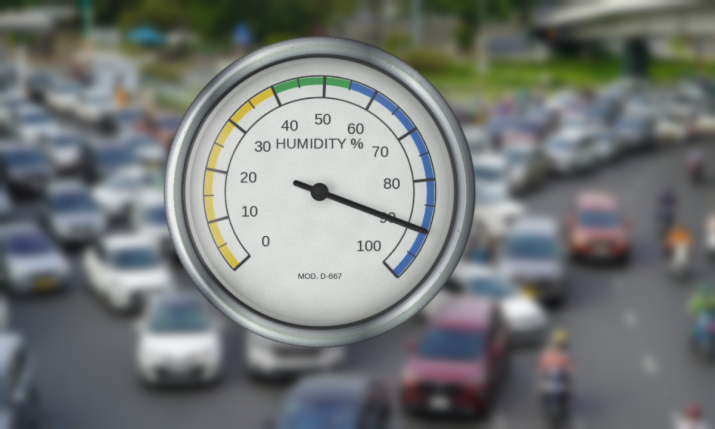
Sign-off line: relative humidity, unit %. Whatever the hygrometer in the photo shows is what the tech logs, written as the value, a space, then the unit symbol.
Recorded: 90 %
